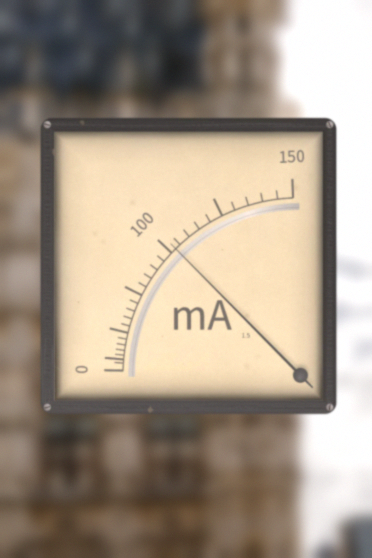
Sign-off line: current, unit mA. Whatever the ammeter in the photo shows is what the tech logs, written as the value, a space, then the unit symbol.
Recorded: 102.5 mA
